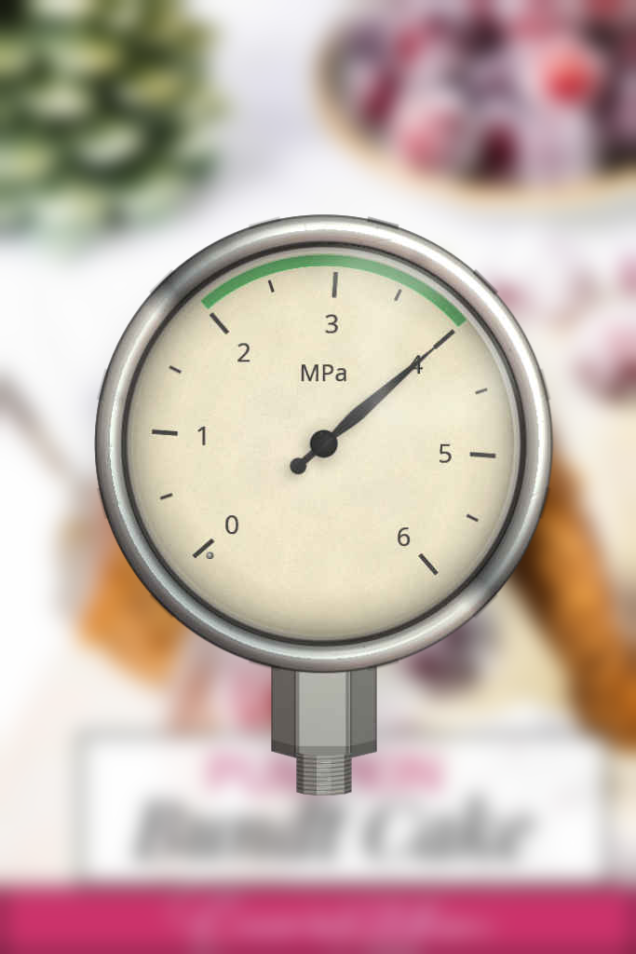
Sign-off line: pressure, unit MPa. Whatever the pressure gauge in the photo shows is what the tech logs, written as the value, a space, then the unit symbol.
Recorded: 4 MPa
